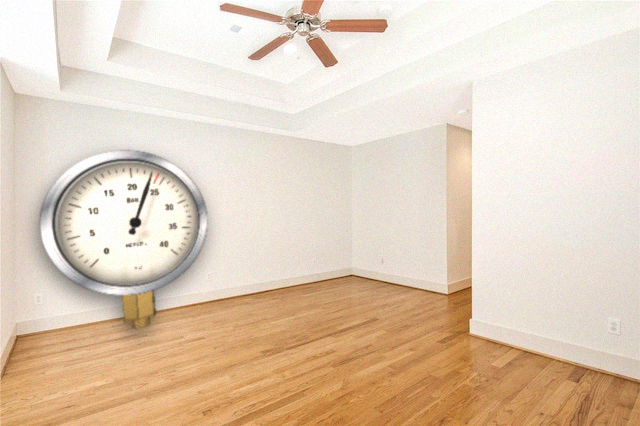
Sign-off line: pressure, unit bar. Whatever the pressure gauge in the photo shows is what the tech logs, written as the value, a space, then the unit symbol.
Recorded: 23 bar
